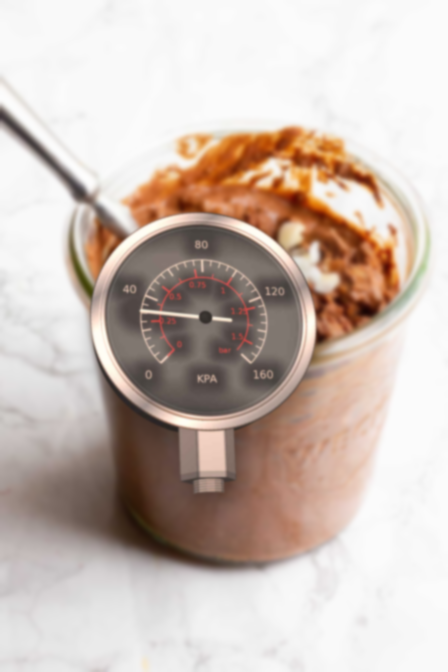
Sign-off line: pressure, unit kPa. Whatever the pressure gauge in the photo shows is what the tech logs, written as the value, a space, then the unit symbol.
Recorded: 30 kPa
